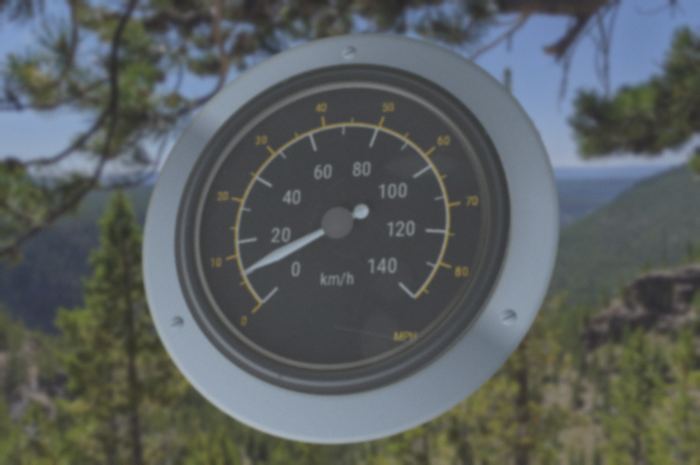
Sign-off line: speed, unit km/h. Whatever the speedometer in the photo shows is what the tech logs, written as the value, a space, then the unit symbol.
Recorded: 10 km/h
